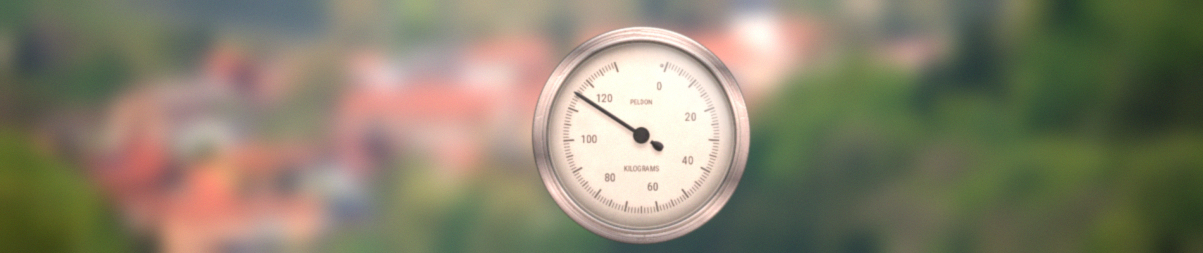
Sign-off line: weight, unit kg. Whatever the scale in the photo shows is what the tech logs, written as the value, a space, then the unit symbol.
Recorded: 115 kg
